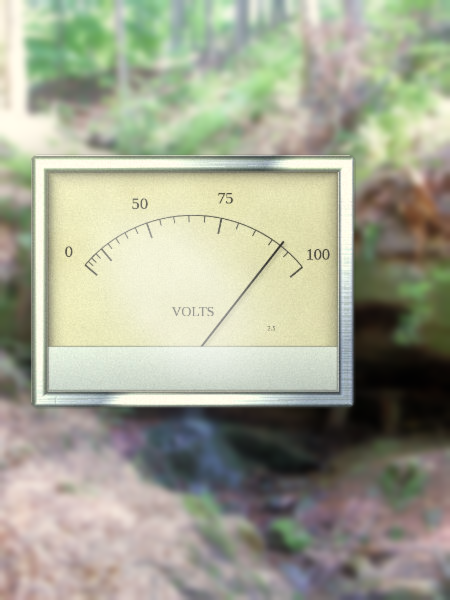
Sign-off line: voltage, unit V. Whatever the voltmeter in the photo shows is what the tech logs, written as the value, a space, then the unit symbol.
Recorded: 92.5 V
